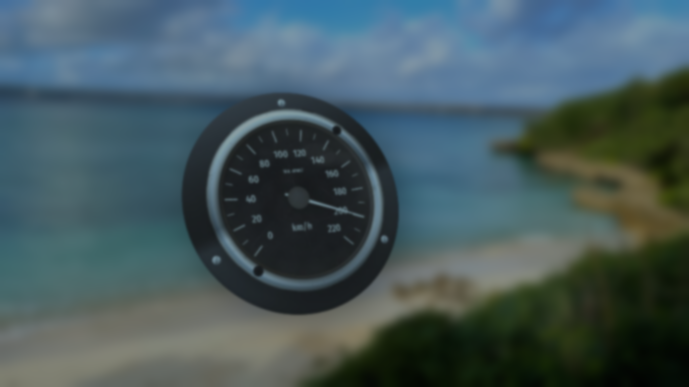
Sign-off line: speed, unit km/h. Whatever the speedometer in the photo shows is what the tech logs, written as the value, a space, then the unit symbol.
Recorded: 200 km/h
